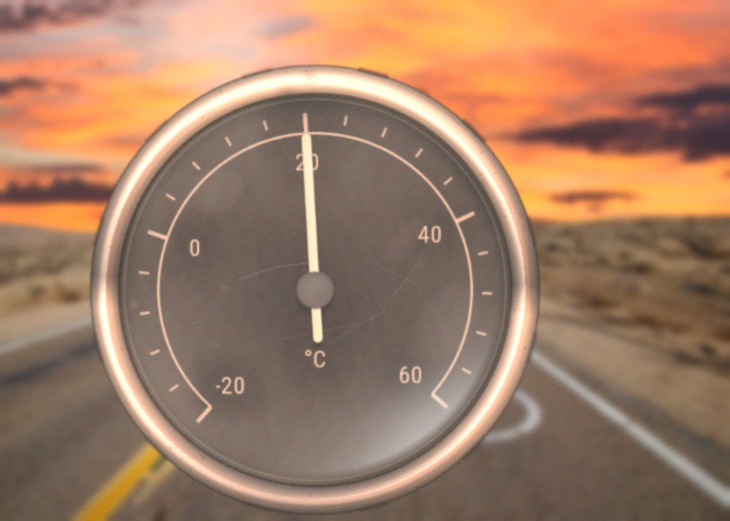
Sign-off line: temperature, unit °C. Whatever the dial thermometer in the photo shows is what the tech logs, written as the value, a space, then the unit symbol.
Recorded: 20 °C
